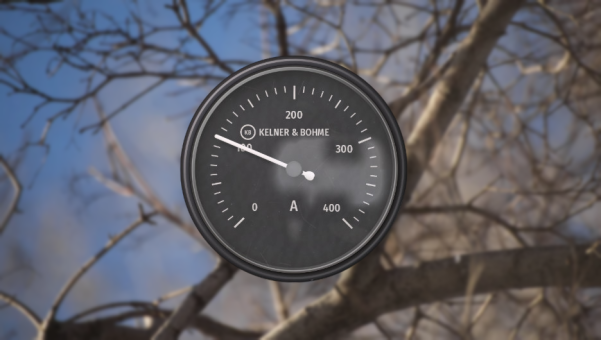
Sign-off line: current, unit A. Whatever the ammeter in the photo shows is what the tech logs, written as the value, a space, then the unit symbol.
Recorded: 100 A
